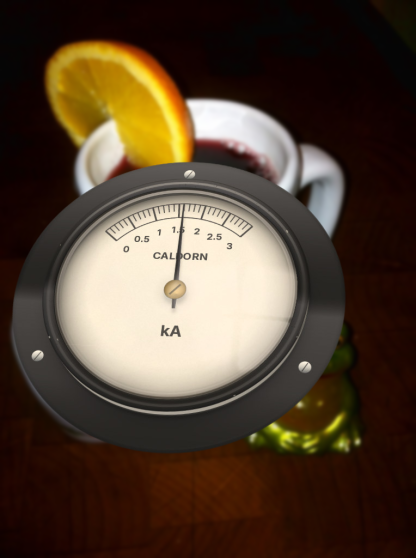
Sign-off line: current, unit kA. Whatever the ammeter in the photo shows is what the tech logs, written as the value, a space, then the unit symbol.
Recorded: 1.6 kA
